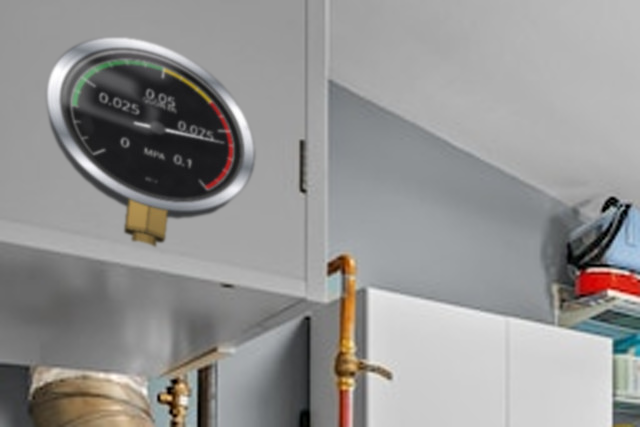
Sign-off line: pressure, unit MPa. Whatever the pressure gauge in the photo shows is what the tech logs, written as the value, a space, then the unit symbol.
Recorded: 0.08 MPa
